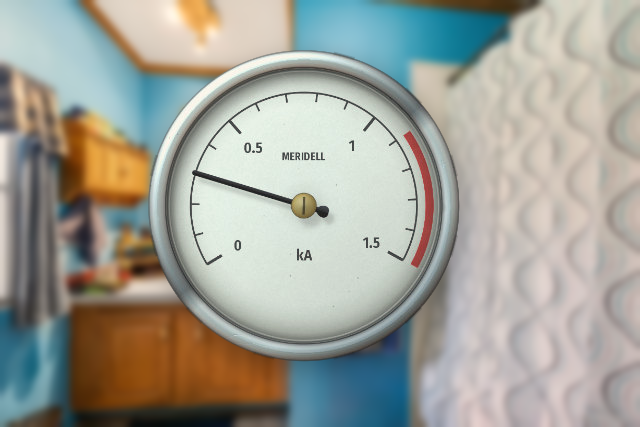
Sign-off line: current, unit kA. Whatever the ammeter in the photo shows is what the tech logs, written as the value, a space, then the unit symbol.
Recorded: 0.3 kA
